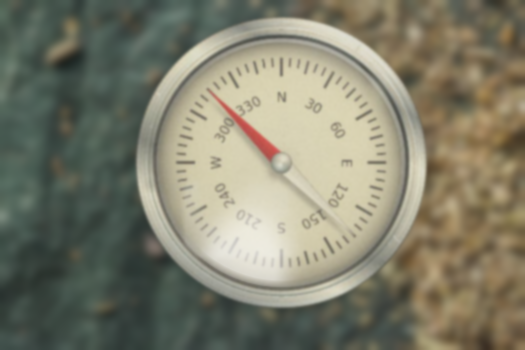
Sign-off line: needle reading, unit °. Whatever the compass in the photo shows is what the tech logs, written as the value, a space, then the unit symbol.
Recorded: 315 °
